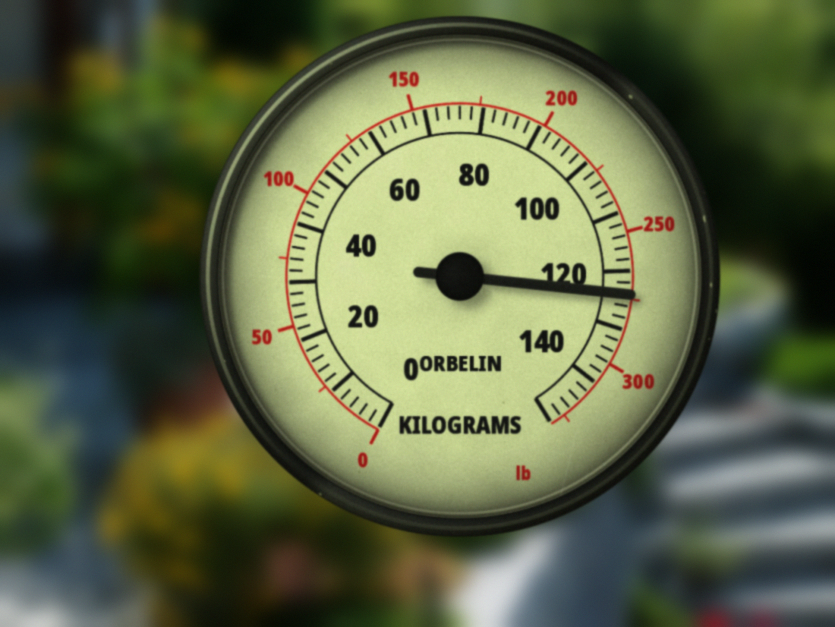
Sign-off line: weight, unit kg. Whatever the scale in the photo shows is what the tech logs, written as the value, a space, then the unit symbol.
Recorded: 124 kg
